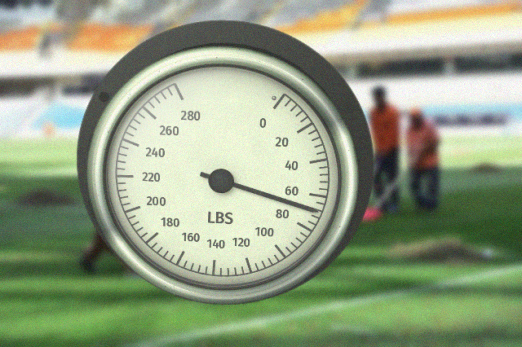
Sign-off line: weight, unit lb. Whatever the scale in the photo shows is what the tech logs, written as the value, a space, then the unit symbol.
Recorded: 68 lb
